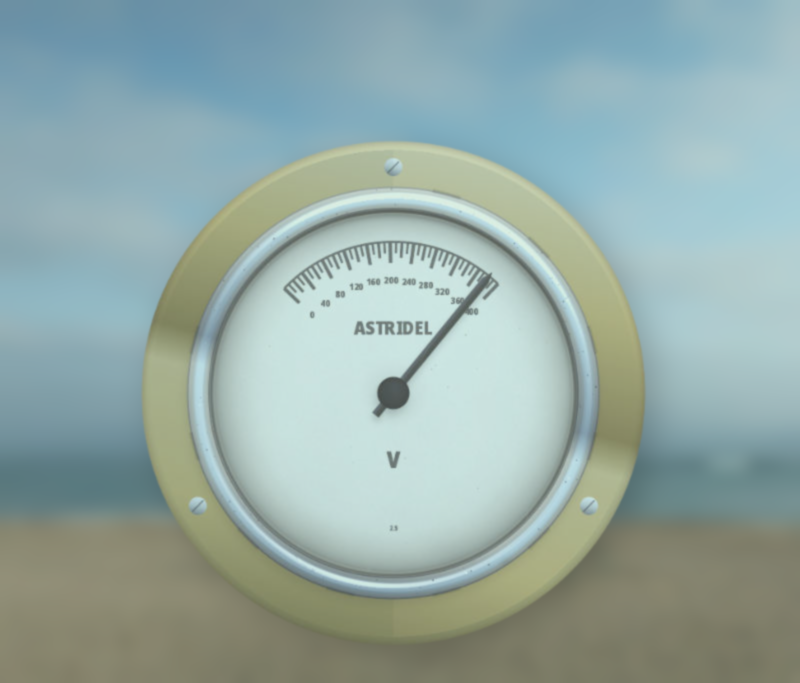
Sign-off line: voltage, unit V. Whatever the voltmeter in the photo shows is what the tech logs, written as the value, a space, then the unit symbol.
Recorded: 380 V
